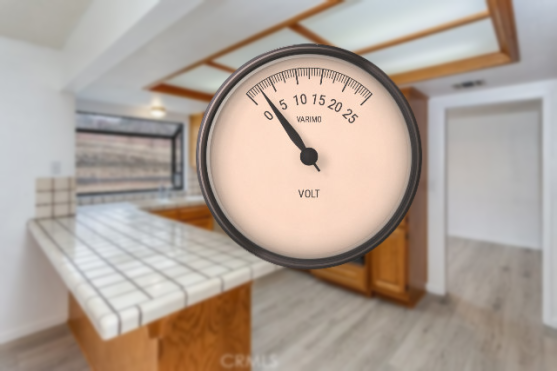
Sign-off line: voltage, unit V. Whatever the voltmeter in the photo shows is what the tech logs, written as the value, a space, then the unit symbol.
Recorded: 2.5 V
